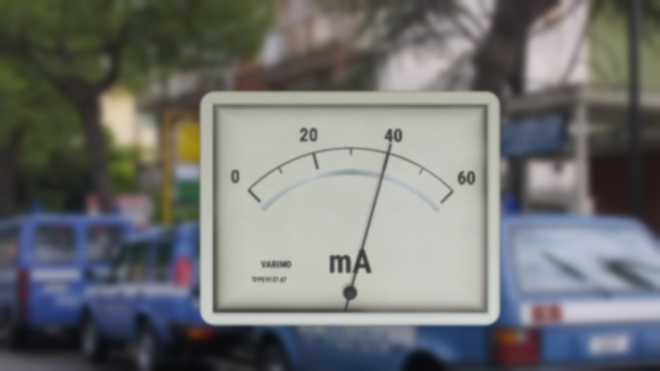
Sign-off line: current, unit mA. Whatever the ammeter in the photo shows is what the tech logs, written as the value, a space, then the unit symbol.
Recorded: 40 mA
